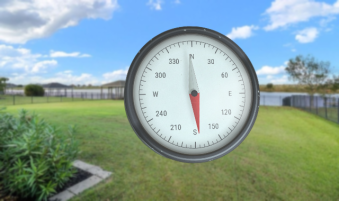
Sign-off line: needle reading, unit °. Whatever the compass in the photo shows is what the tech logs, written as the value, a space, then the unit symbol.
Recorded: 175 °
